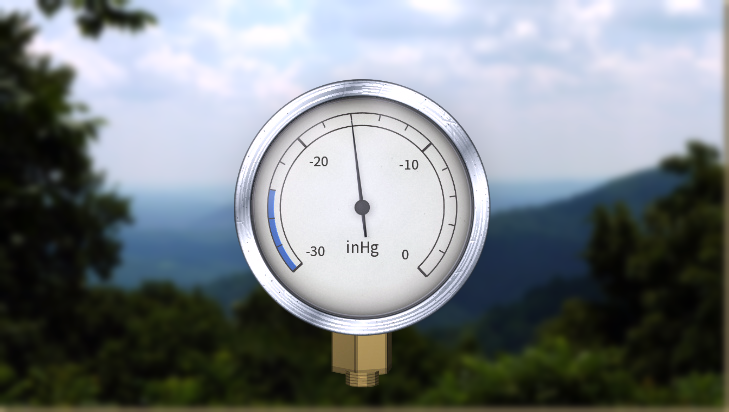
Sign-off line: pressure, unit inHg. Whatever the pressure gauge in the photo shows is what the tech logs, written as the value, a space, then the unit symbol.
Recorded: -16 inHg
